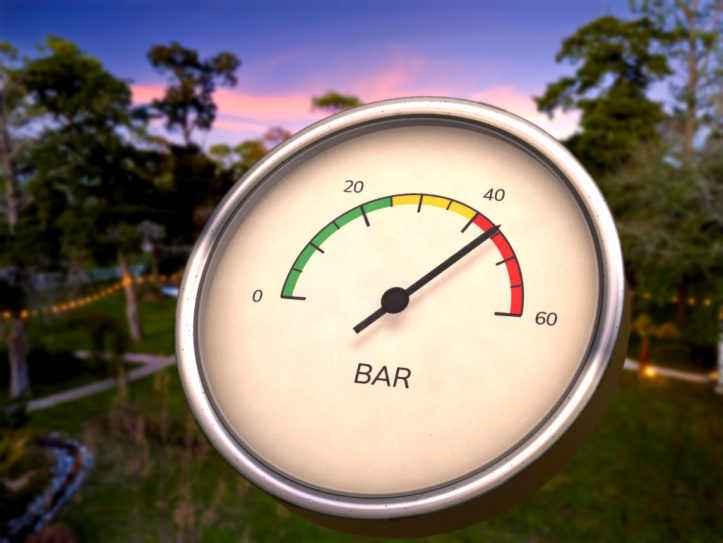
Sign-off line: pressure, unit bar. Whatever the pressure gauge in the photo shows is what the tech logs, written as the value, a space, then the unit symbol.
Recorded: 45 bar
